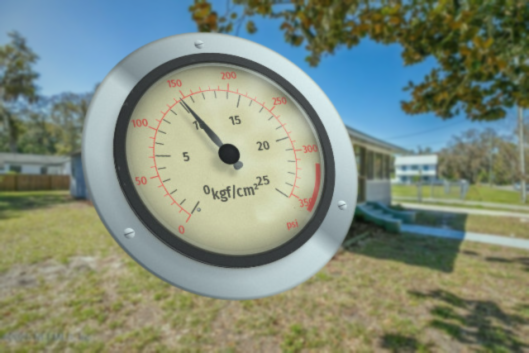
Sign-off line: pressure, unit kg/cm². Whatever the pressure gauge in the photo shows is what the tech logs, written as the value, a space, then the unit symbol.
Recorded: 10 kg/cm²
